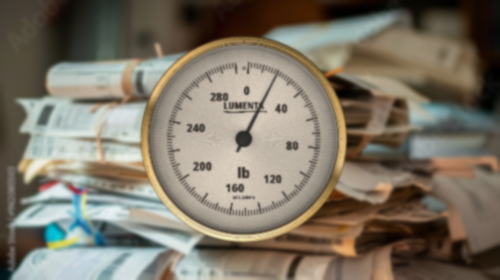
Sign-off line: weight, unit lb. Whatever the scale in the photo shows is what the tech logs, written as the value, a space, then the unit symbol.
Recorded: 20 lb
